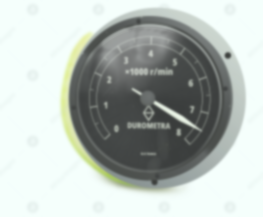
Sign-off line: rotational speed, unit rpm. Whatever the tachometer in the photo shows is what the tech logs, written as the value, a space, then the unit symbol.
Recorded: 7500 rpm
